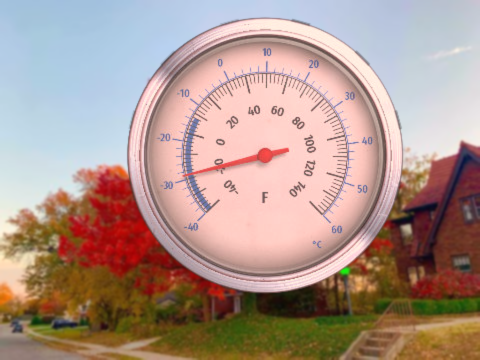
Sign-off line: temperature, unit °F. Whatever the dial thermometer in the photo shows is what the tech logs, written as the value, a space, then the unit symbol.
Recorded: -20 °F
